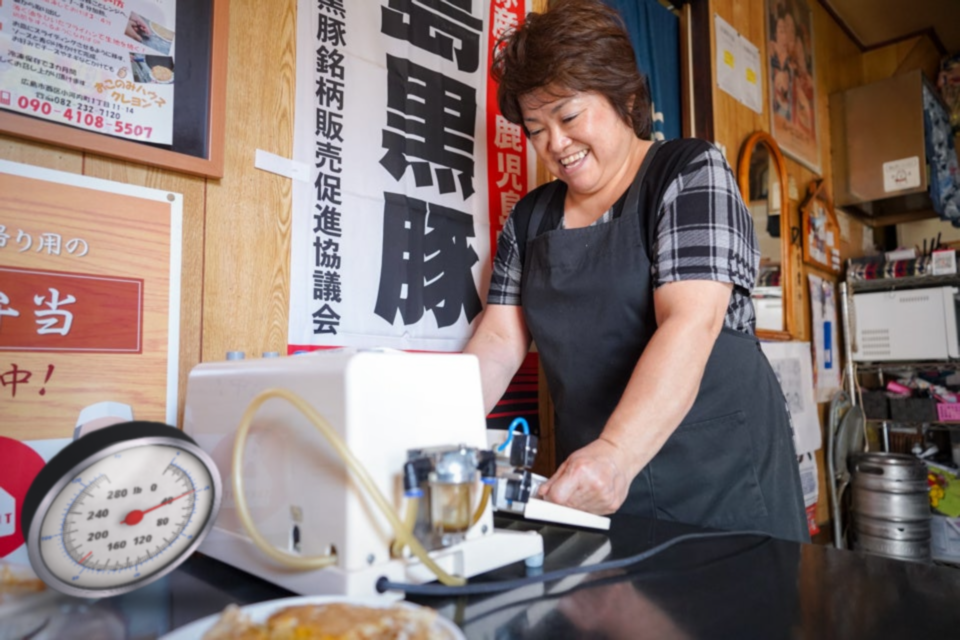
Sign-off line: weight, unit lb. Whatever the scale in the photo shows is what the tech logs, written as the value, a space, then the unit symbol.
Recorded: 40 lb
